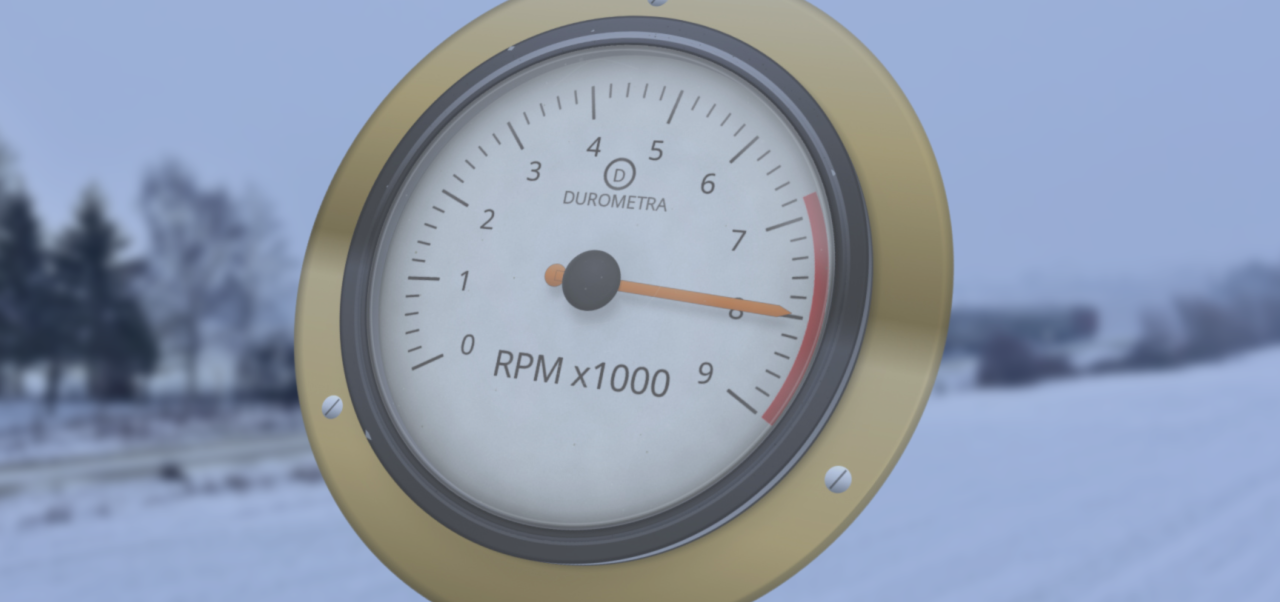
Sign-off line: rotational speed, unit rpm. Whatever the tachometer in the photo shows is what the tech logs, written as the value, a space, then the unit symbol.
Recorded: 8000 rpm
